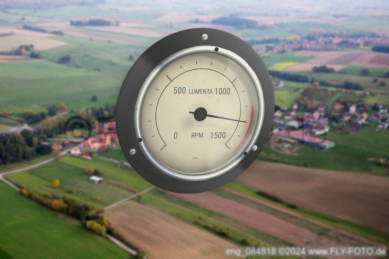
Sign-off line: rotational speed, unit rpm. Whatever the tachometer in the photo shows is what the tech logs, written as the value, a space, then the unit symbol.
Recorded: 1300 rpm
